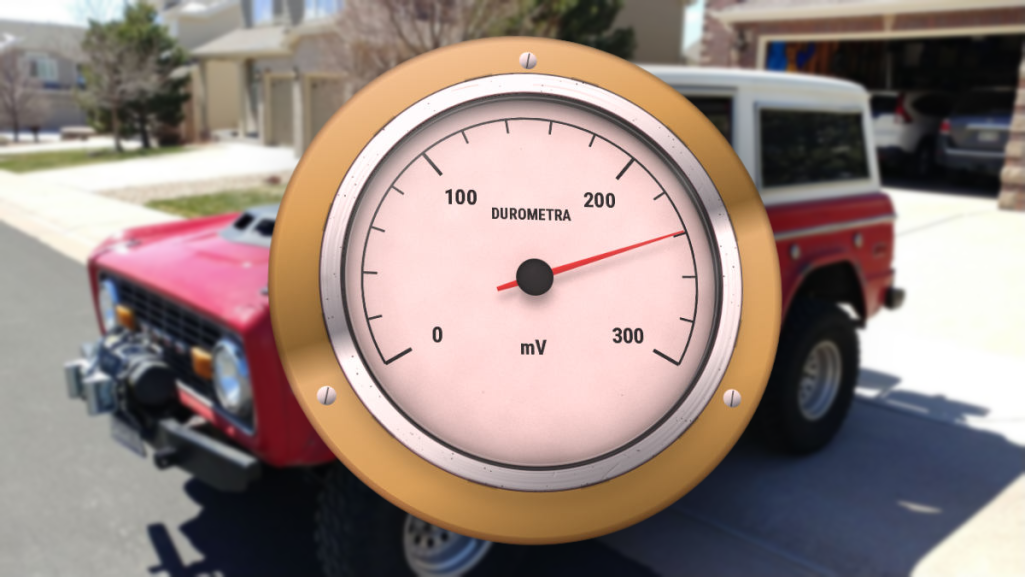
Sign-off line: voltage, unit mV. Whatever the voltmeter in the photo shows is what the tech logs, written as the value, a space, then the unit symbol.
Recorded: 240 mV
